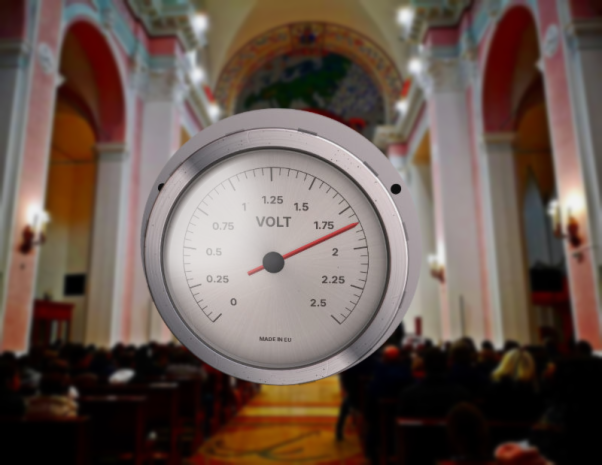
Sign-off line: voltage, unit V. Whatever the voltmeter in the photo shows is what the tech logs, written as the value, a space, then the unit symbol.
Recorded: 1.85 V
